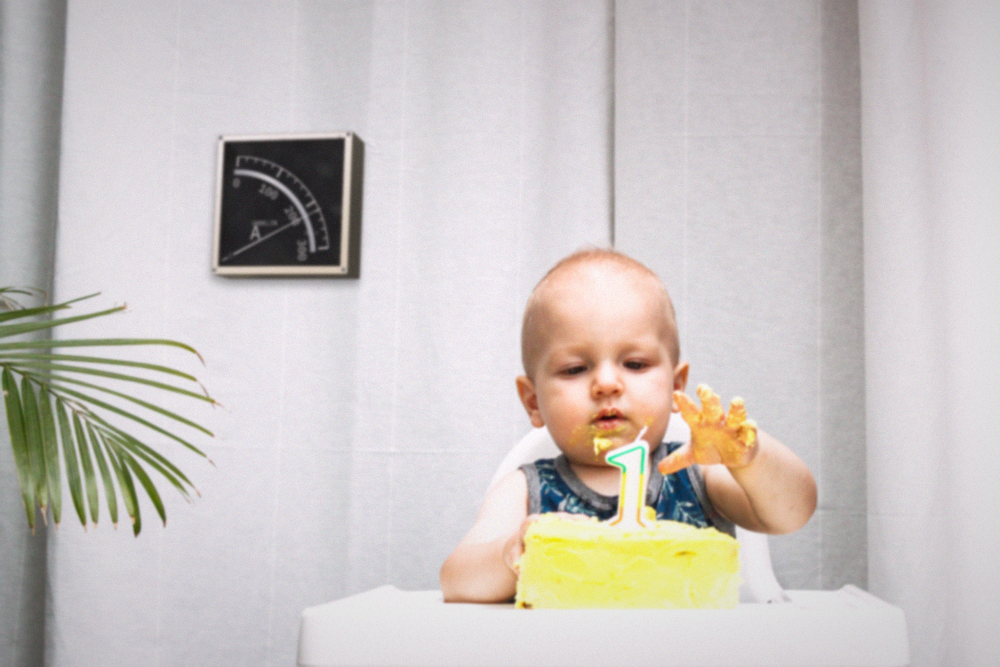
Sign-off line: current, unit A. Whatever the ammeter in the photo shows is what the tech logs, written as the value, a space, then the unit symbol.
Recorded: 220 A
